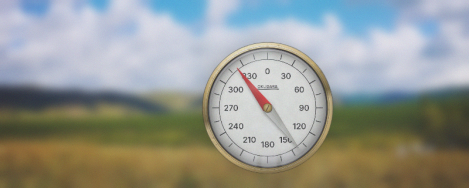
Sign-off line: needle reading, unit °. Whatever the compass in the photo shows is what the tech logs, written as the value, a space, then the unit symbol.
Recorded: 322.5 °
